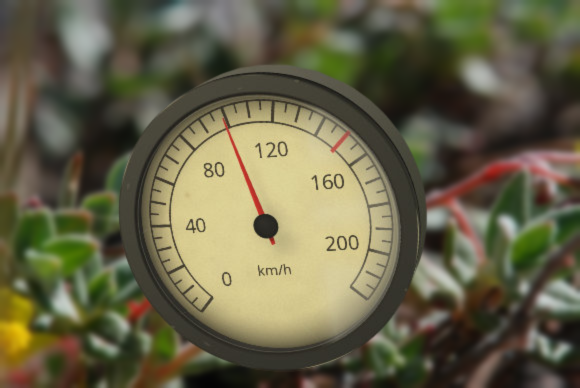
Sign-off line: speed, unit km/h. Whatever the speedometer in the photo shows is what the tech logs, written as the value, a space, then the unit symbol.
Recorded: 100 km/h
